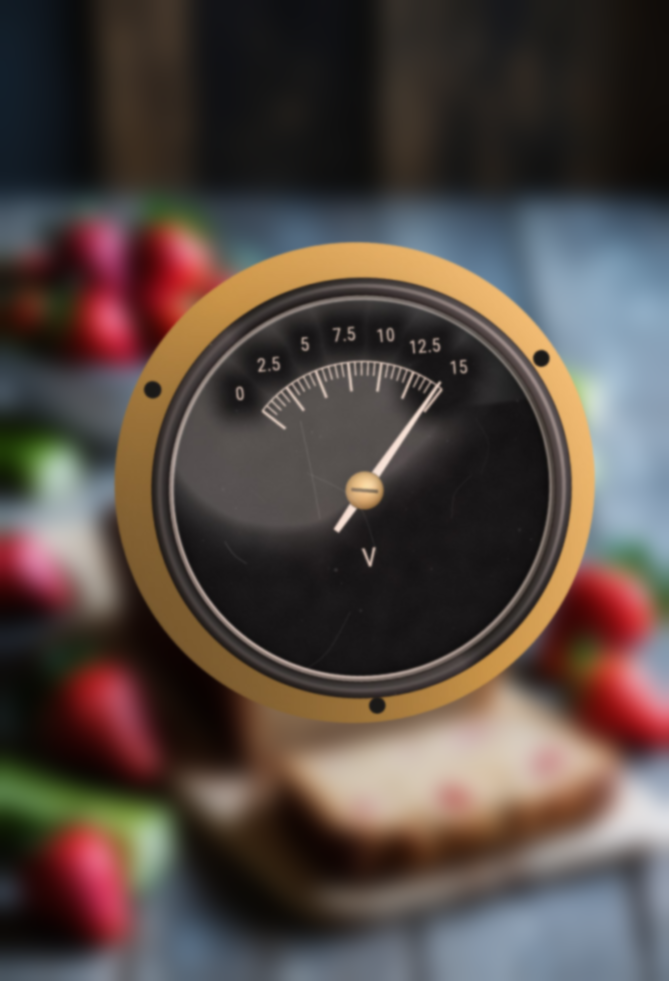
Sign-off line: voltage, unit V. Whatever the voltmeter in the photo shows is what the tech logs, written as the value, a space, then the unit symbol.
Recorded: 14.5 V
